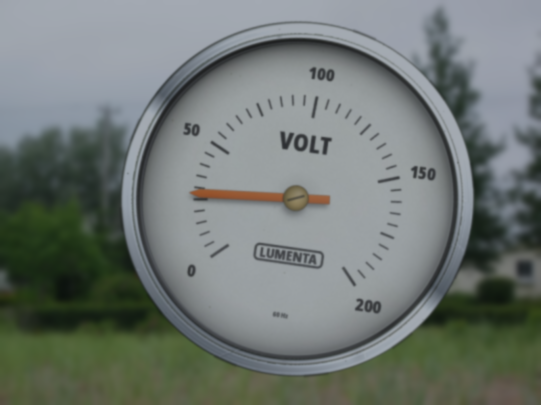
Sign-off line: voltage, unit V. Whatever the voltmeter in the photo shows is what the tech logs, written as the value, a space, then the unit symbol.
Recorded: 27.5 V
